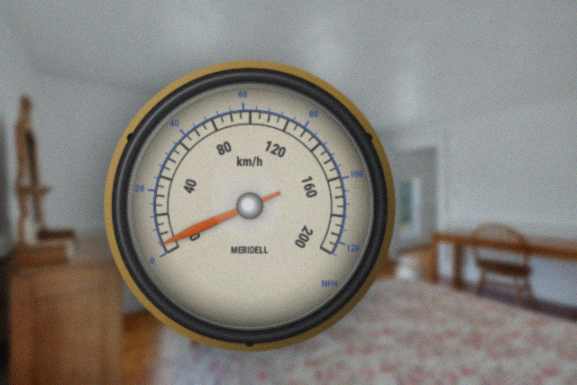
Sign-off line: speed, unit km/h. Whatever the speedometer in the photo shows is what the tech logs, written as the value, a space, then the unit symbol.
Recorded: 5 km/h
